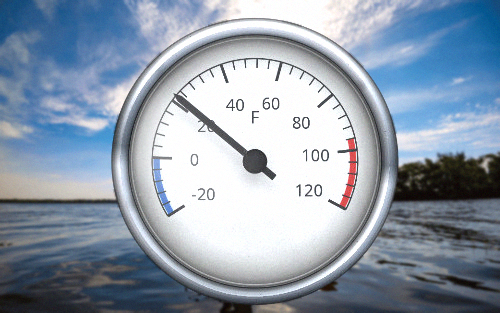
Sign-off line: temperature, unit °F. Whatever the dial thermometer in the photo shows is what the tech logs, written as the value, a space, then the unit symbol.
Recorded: 22 °F
